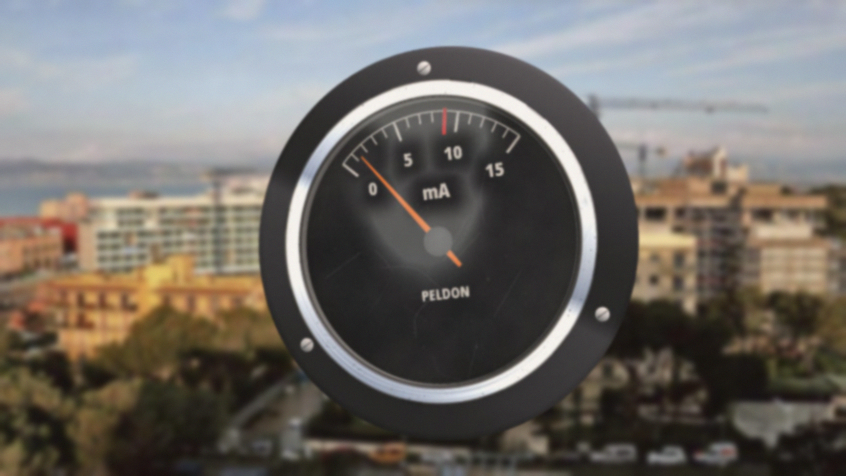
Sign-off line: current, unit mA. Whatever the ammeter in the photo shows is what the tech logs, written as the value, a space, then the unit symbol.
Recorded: 1.5 mA
